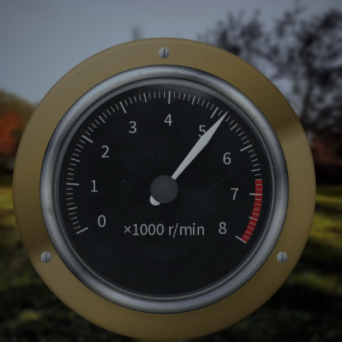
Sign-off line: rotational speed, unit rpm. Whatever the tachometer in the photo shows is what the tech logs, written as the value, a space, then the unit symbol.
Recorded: 5200 rpm
